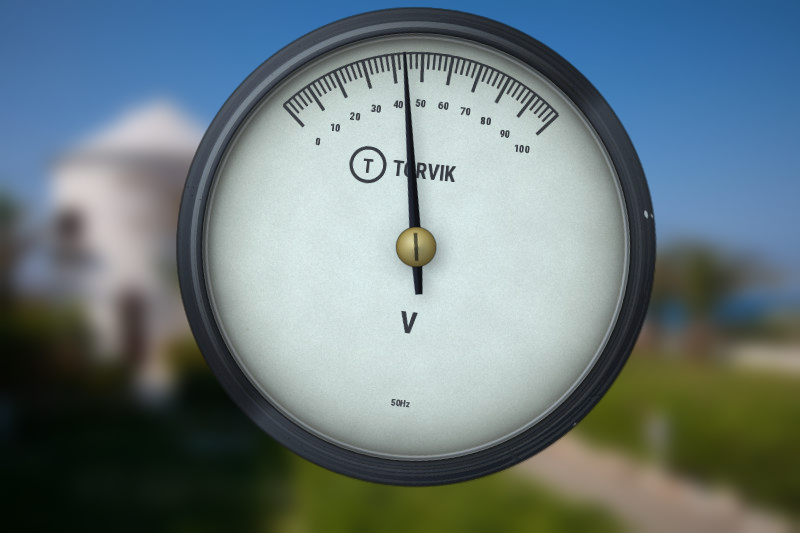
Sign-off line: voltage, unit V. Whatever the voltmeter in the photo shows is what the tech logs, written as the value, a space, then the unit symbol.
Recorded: 44 V
